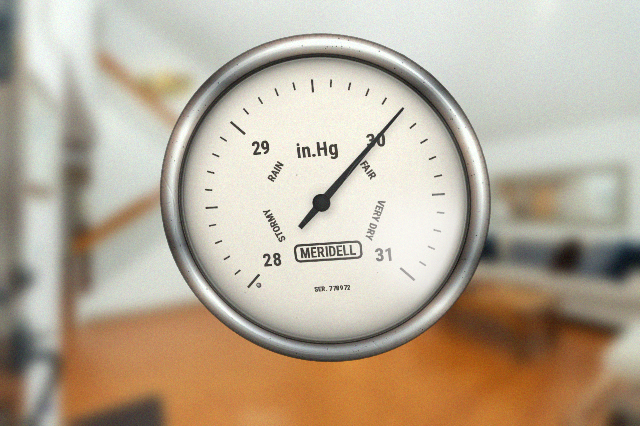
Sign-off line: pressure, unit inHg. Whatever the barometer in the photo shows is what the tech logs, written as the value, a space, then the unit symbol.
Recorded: 30 inHg
